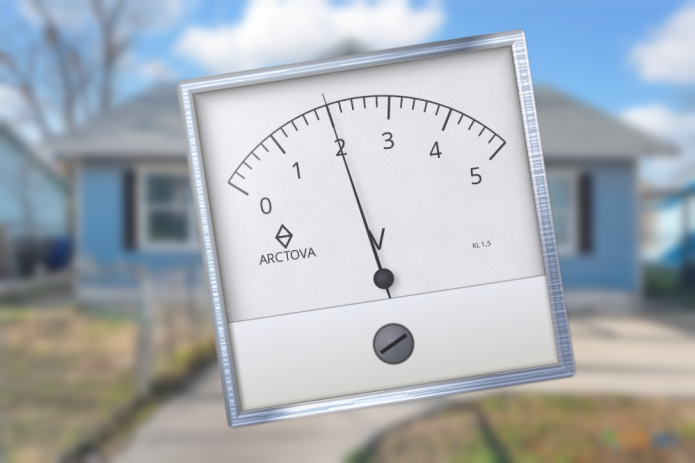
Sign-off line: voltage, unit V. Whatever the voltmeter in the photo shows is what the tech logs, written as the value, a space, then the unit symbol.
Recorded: 2 V
